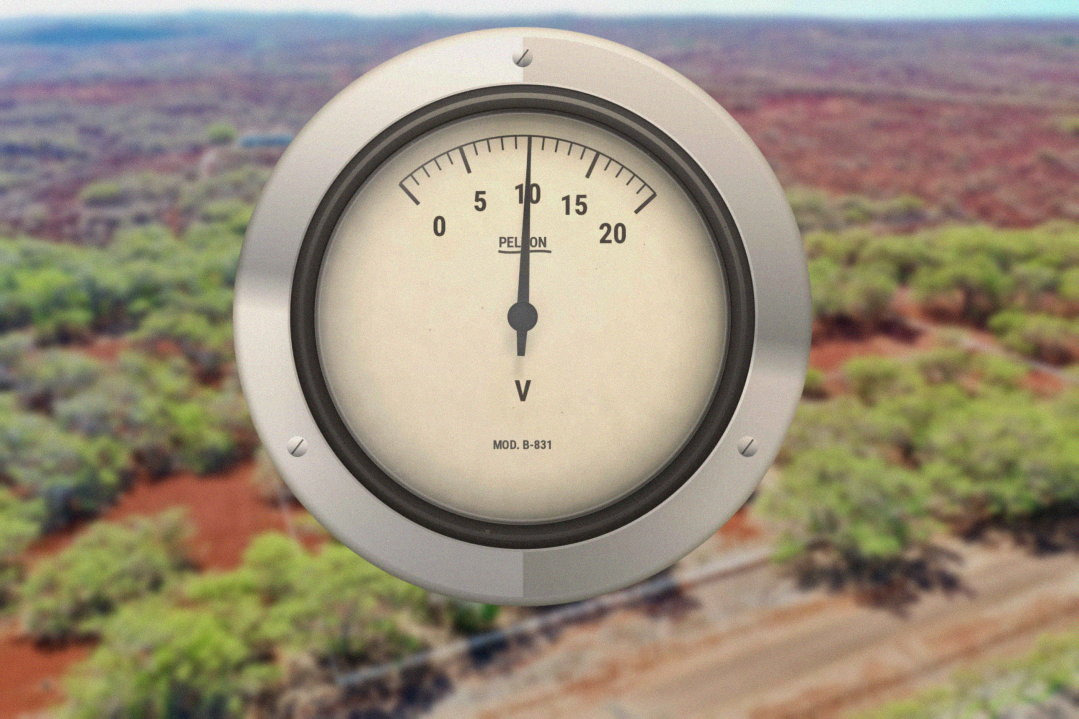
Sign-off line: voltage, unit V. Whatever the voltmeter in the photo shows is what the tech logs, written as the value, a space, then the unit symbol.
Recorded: 10 V
